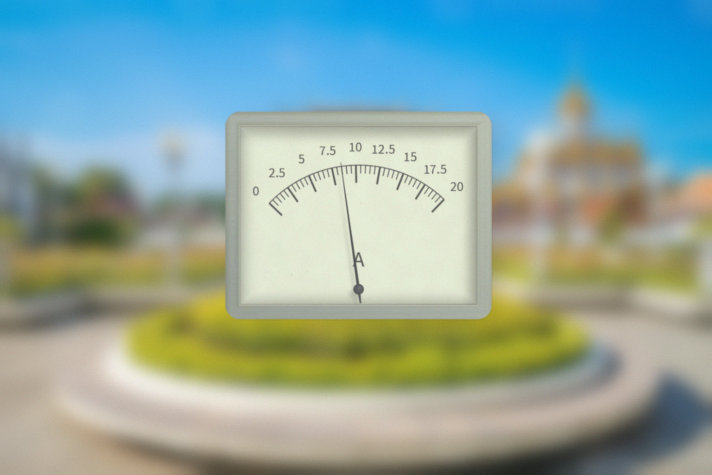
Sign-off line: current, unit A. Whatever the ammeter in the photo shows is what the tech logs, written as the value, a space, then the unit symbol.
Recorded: 8.5 A
